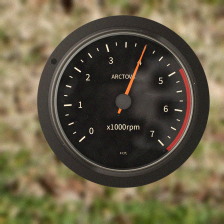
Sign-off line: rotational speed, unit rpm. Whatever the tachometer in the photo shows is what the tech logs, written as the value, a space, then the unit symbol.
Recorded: 4000 rpm
